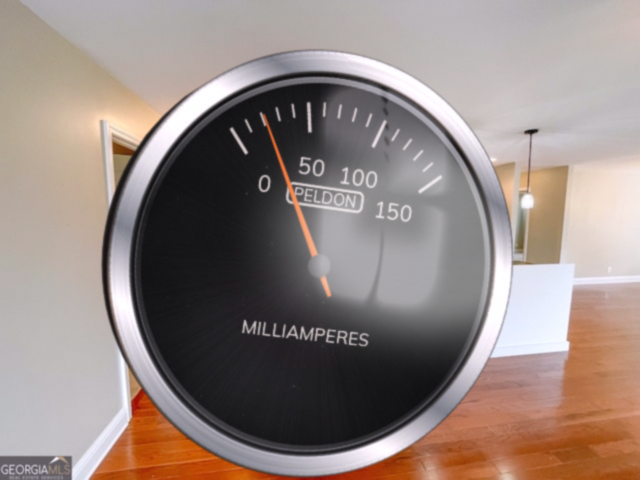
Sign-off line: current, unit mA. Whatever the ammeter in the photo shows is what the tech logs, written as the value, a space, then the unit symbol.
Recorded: 20 mA
